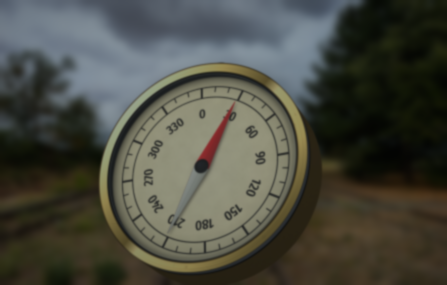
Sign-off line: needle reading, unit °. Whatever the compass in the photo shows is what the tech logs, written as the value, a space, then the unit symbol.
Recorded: 30 °
